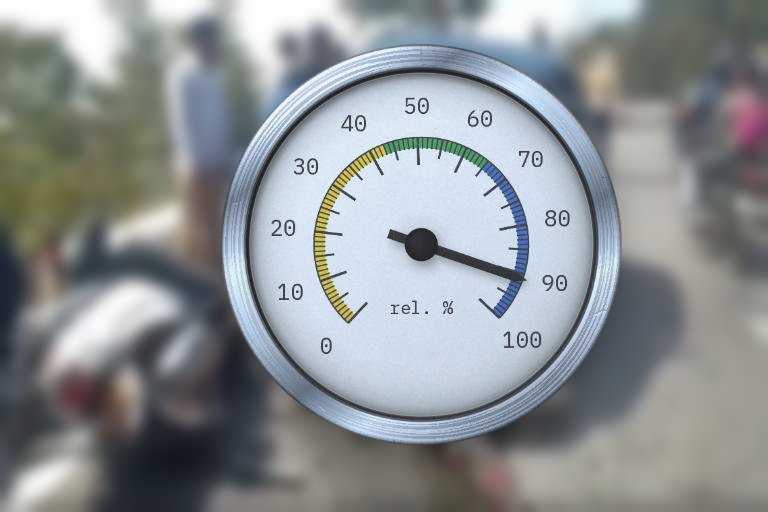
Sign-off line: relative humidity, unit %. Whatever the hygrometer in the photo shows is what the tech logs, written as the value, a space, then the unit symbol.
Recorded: 91 %
